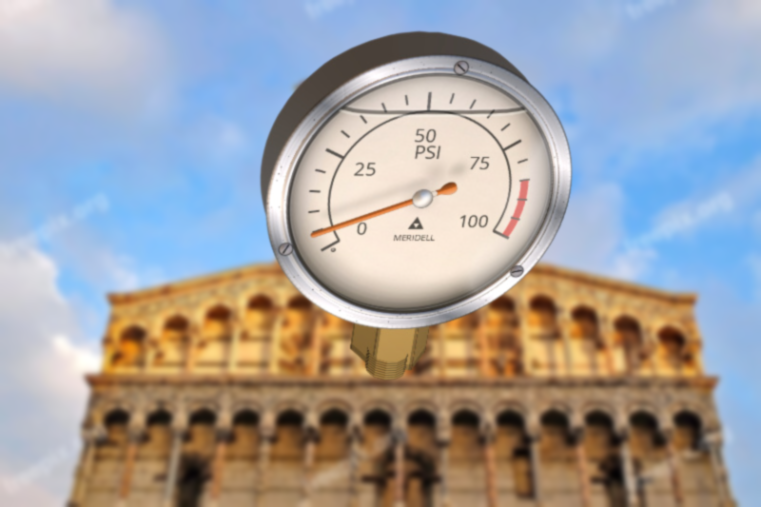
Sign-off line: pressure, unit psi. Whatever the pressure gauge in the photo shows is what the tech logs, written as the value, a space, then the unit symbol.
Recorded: 5 psi
